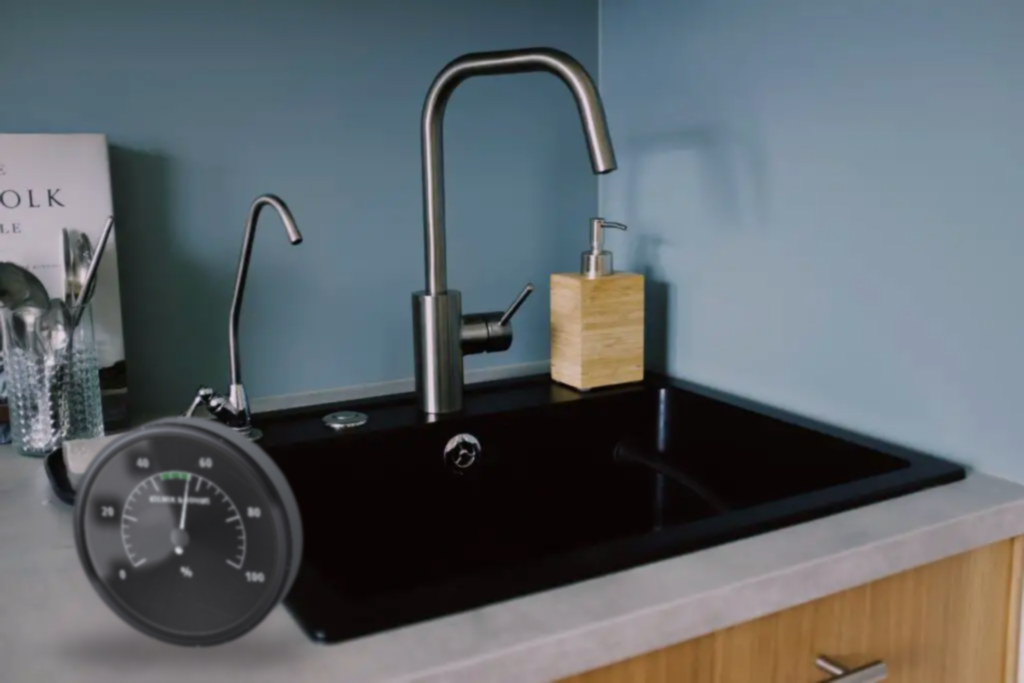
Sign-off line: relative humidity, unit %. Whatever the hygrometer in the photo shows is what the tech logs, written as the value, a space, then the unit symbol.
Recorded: 56 %
